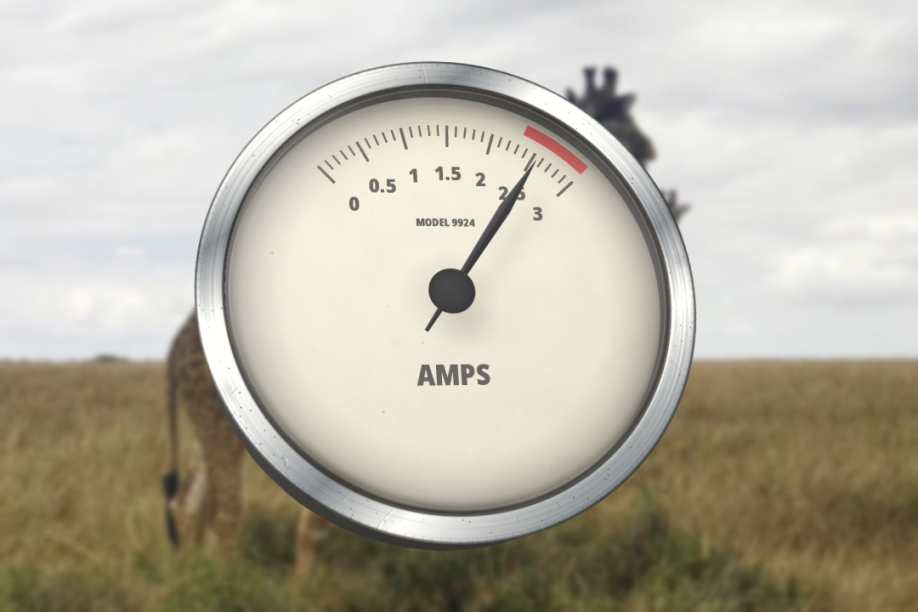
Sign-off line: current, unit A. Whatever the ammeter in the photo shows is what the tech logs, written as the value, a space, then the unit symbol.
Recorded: 2.55 A
